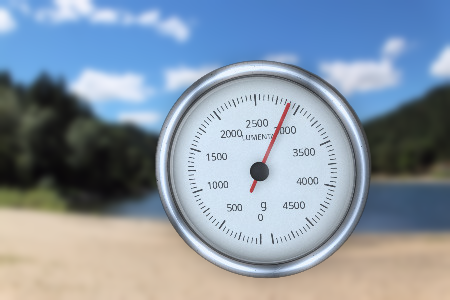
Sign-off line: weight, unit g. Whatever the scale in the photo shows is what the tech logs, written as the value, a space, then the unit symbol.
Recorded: 2900 g
